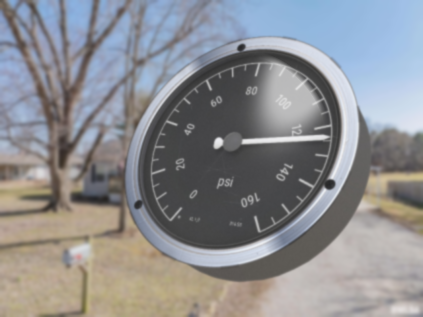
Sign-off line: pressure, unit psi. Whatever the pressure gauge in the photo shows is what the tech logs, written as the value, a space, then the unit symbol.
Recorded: 125 psi
